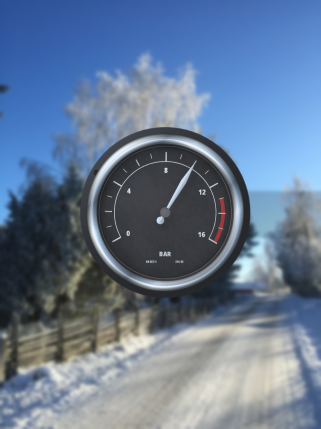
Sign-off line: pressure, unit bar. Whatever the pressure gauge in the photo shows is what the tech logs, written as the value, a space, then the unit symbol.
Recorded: 10 bar
